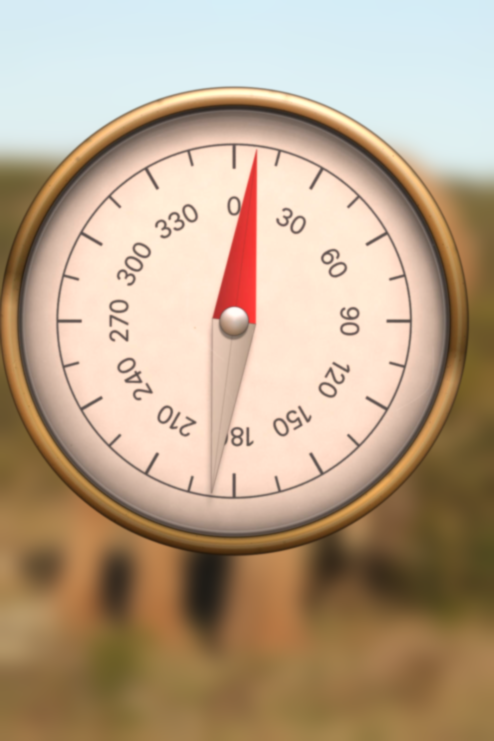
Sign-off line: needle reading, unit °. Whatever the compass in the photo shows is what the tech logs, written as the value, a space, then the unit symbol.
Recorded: 7.5 °
